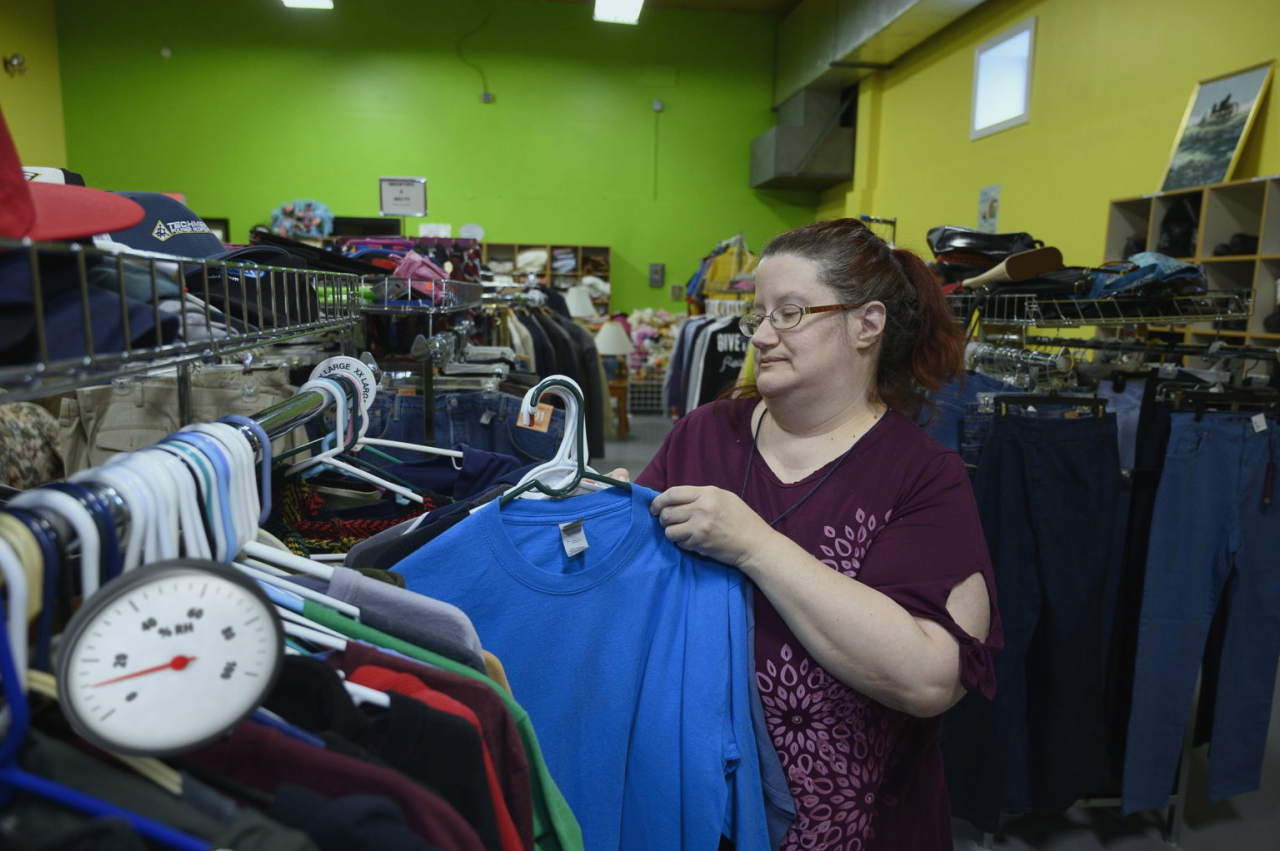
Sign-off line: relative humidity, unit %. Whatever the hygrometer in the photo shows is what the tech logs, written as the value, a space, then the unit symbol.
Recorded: 12 %
